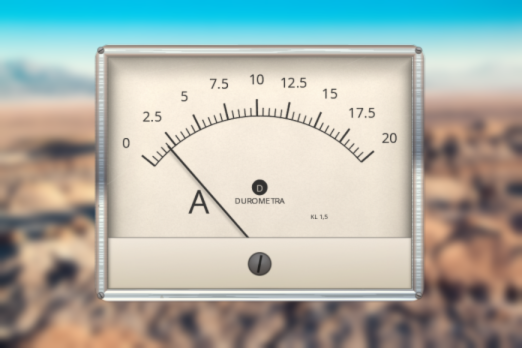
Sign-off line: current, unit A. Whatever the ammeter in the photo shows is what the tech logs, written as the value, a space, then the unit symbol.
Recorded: 2 A
